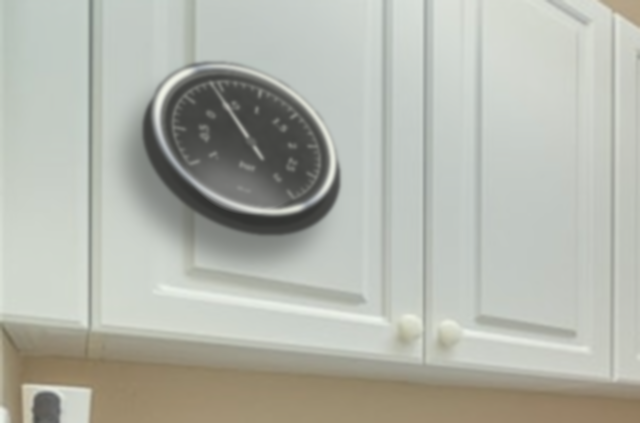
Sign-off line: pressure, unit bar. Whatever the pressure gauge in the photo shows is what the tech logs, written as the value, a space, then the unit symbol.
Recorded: 0.4 bar
